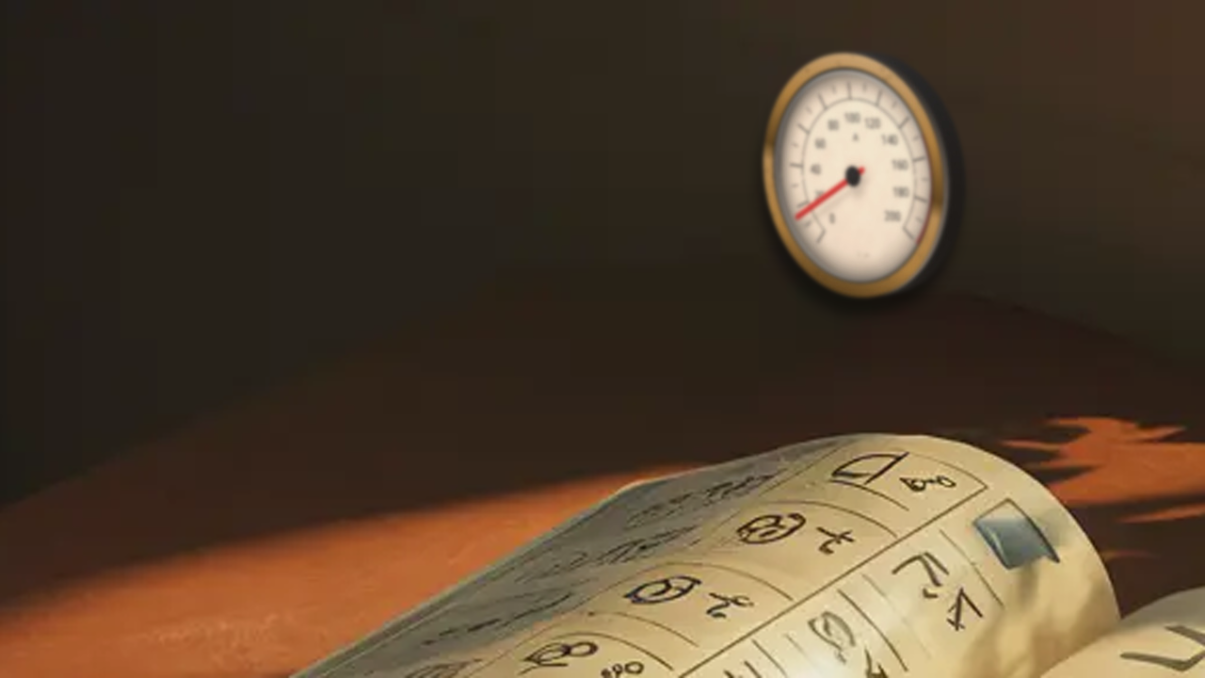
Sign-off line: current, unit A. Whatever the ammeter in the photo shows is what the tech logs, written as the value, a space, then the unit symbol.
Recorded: 15 A
